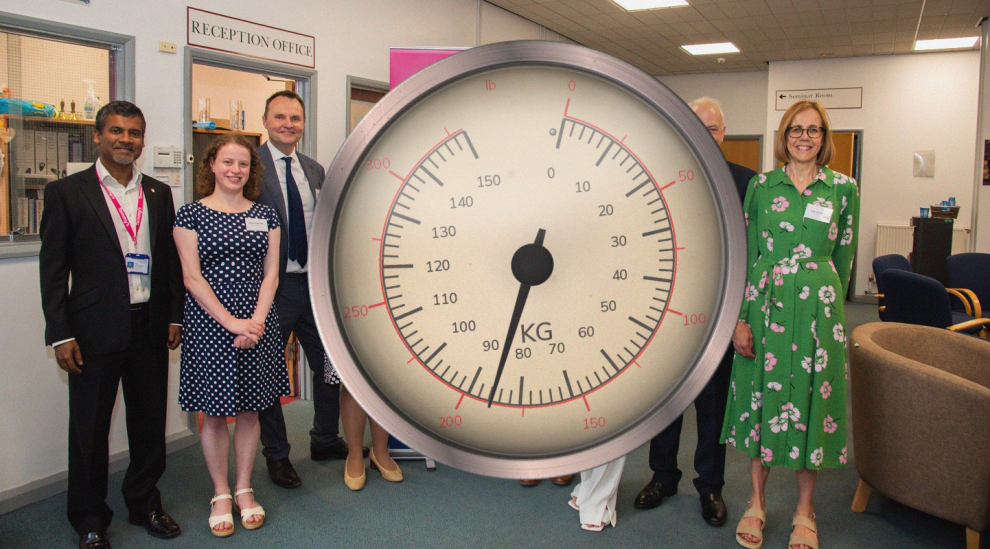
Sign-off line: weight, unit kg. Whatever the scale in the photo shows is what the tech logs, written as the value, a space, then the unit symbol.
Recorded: 86 kg
